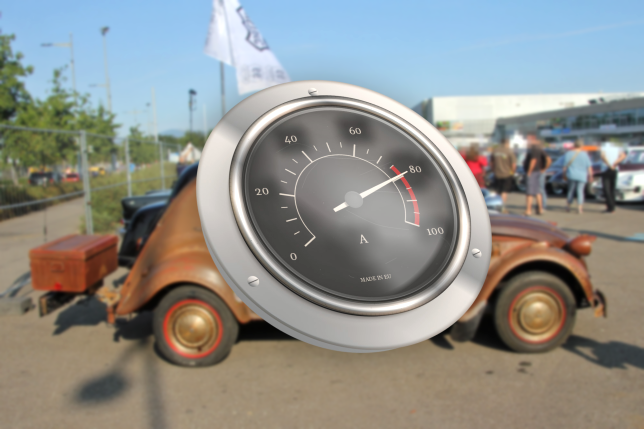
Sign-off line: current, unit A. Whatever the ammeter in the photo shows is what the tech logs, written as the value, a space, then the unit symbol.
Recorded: 80 A
